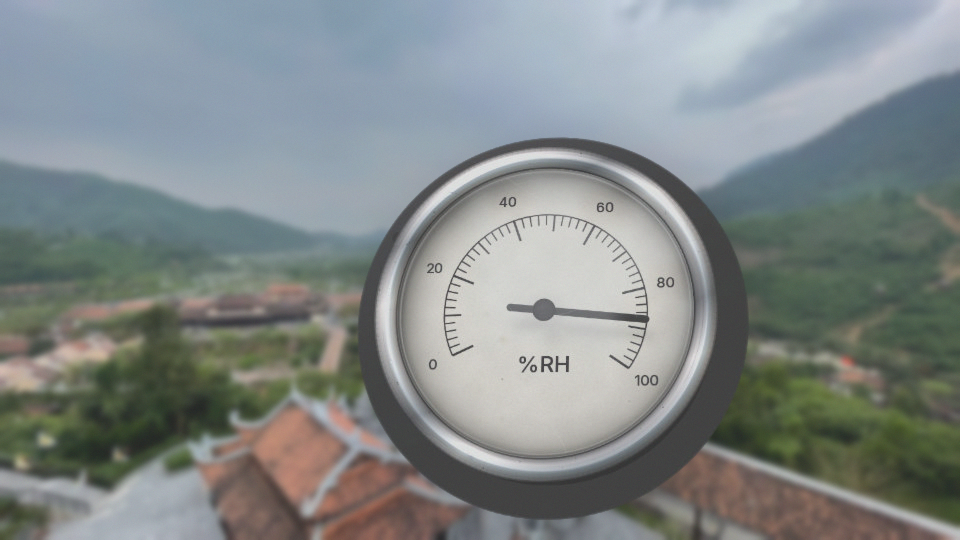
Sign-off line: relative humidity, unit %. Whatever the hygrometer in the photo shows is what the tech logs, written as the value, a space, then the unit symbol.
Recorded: 88 %
